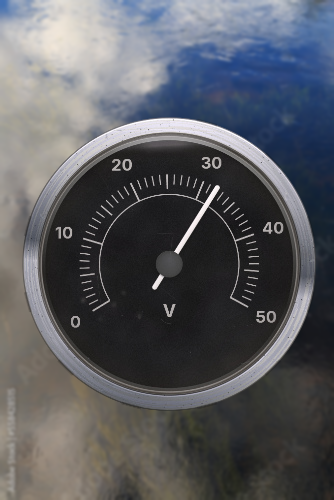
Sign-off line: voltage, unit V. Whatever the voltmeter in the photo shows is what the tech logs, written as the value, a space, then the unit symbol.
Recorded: 32 V
